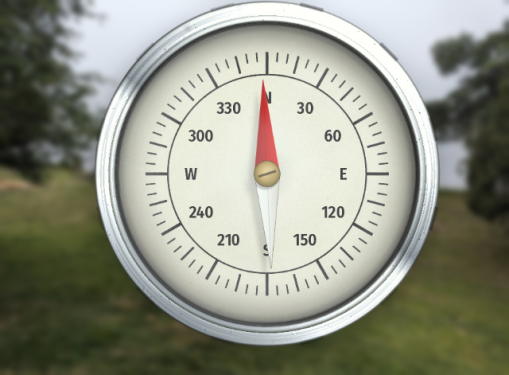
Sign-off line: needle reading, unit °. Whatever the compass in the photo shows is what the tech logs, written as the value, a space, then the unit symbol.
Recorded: 357.5 °
